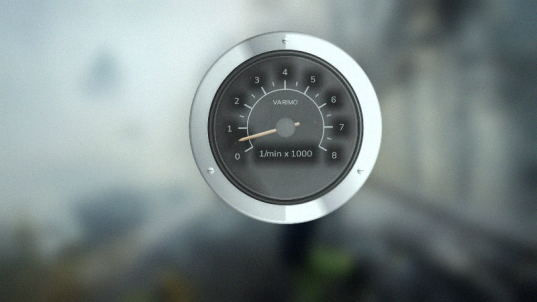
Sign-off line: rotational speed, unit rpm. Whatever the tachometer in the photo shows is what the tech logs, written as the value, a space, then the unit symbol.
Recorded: 500 rpm
